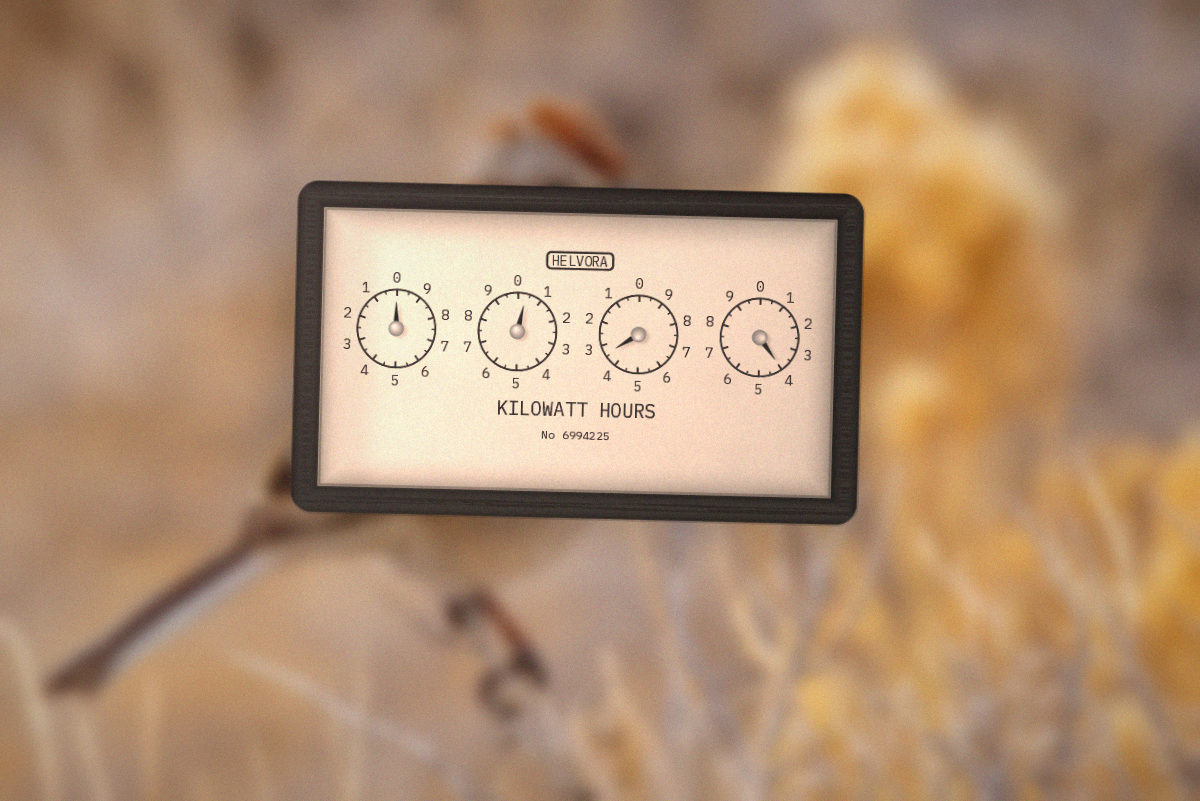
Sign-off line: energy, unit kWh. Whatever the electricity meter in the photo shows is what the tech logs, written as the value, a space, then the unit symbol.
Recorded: 34 kWh
